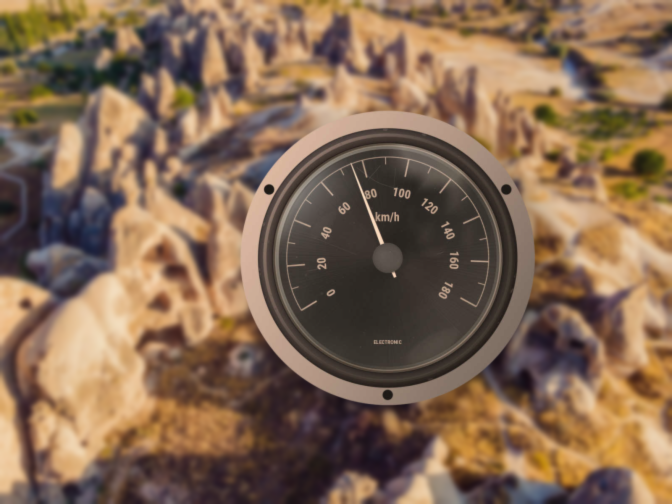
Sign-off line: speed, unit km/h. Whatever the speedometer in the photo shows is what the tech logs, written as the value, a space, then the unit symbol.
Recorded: 75 km/h
